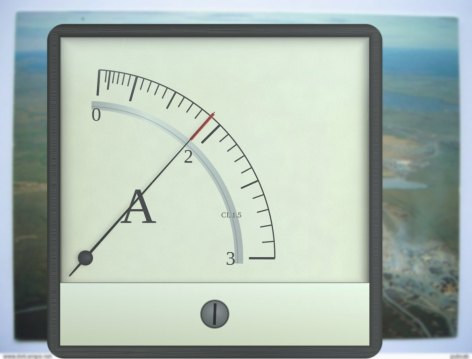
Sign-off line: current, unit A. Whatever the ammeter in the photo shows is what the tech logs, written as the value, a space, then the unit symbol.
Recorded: 1.9 A
